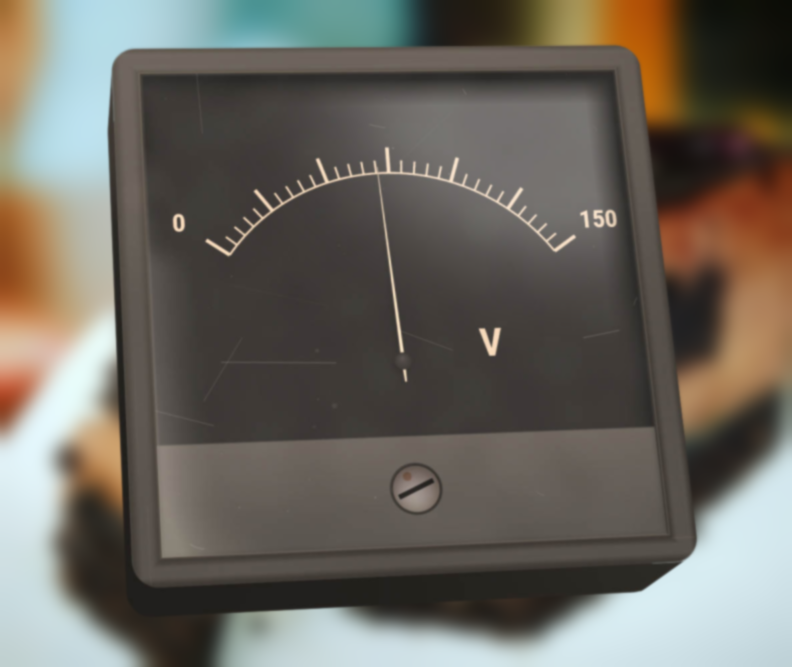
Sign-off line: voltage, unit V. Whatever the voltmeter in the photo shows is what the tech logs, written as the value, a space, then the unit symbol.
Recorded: 70 V
